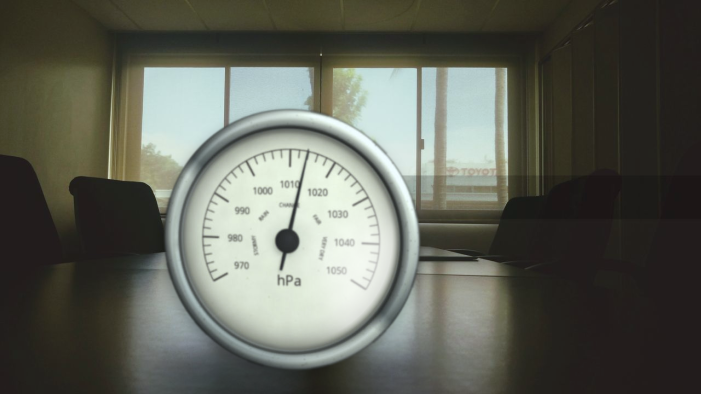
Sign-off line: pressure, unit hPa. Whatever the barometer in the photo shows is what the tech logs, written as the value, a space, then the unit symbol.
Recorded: 1014 hPa
